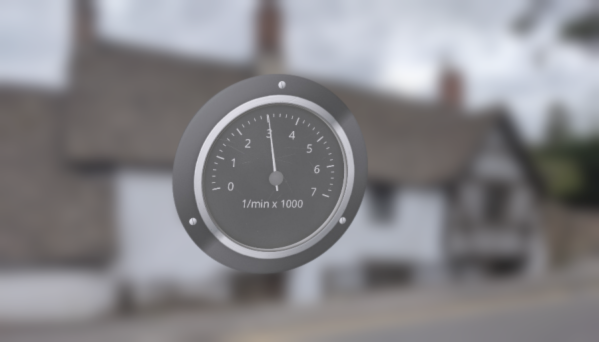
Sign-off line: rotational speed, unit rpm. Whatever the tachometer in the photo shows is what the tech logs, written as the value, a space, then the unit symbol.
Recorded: 3000 rpm
